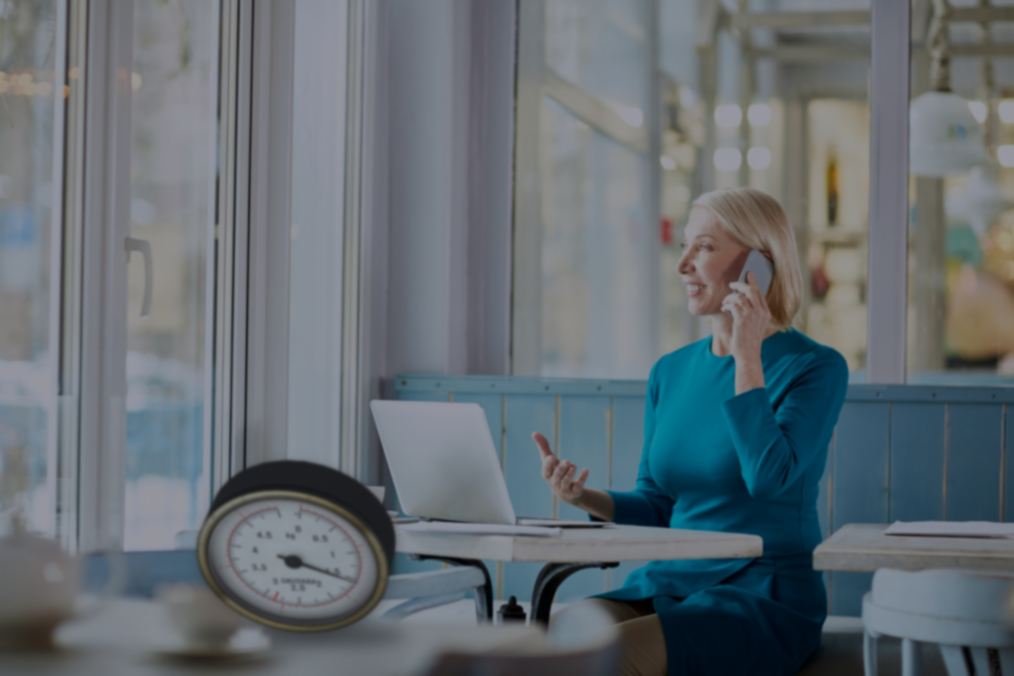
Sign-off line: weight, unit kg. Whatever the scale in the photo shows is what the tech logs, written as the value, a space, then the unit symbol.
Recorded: 1.5 kg
